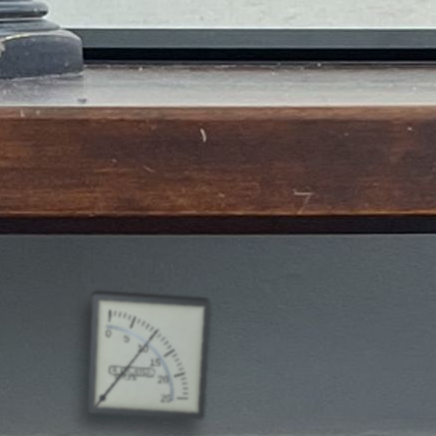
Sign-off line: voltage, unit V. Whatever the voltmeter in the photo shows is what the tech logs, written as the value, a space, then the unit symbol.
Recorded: 10 V
